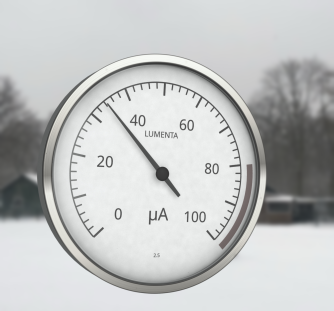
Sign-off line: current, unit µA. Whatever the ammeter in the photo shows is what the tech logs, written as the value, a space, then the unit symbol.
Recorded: 34 µA
